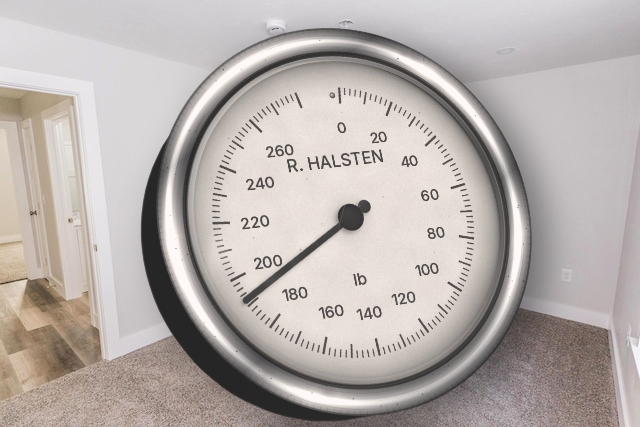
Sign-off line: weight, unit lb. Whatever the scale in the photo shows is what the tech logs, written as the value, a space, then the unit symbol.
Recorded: 192 lb
